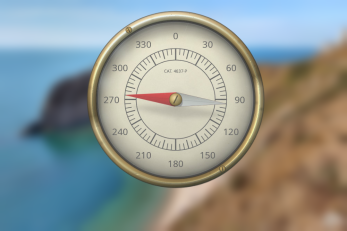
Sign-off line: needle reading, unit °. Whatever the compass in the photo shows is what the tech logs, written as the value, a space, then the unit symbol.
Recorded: 275 °
